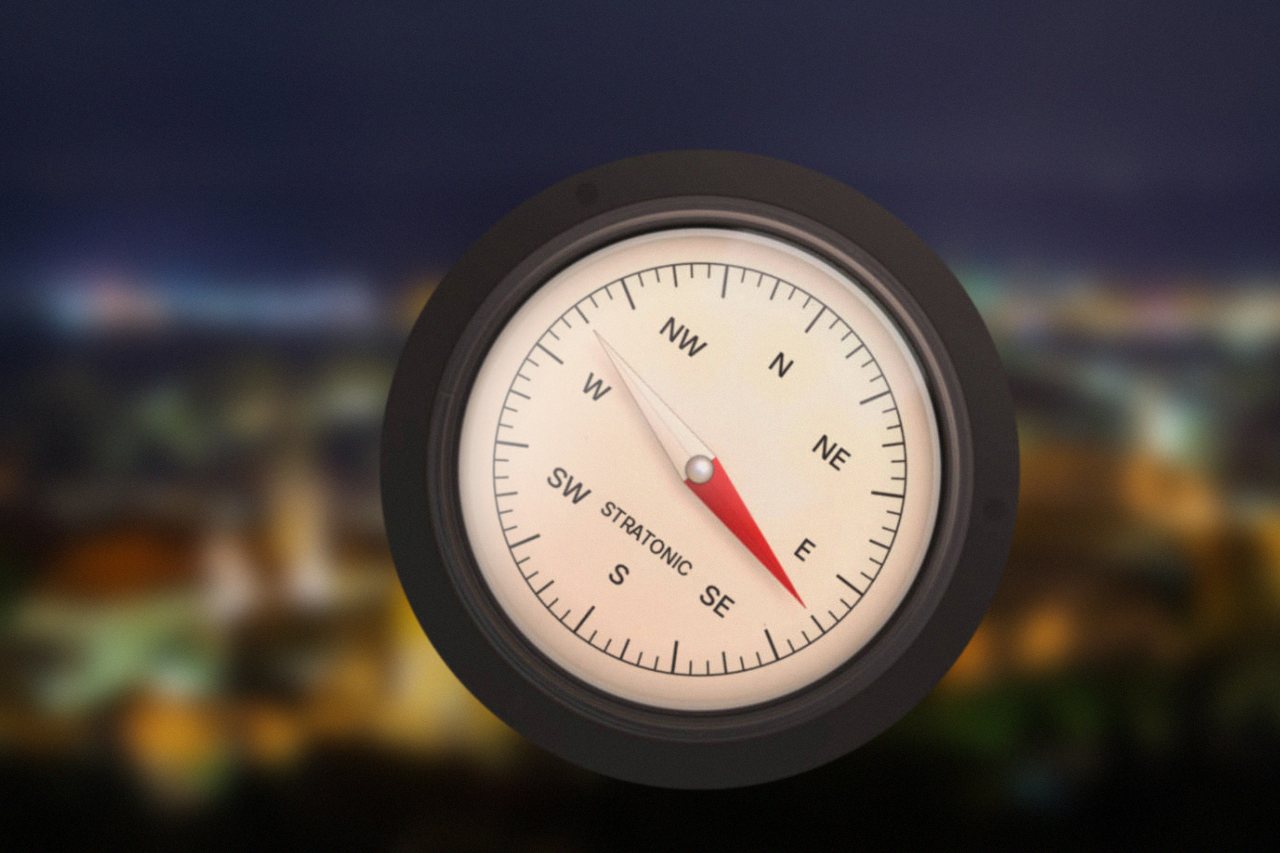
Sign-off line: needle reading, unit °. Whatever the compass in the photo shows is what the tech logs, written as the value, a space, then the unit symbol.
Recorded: 105 °
